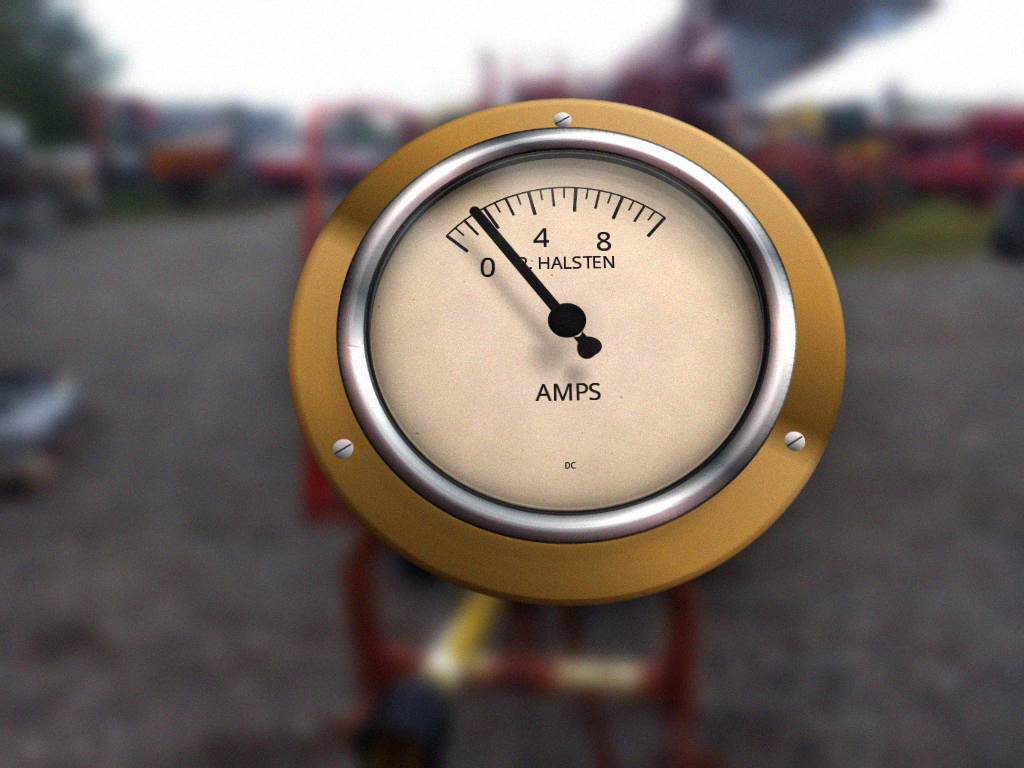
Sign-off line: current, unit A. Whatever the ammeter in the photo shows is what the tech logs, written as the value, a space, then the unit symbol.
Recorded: 1.5 A
